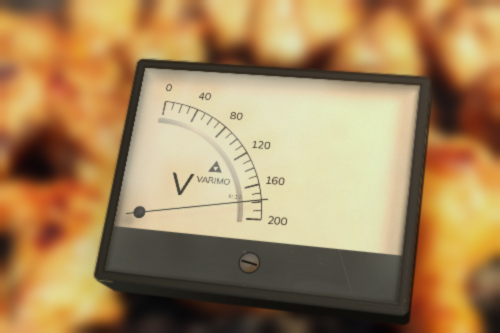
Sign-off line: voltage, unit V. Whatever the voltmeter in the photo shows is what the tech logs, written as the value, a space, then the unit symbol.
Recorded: 180 V
